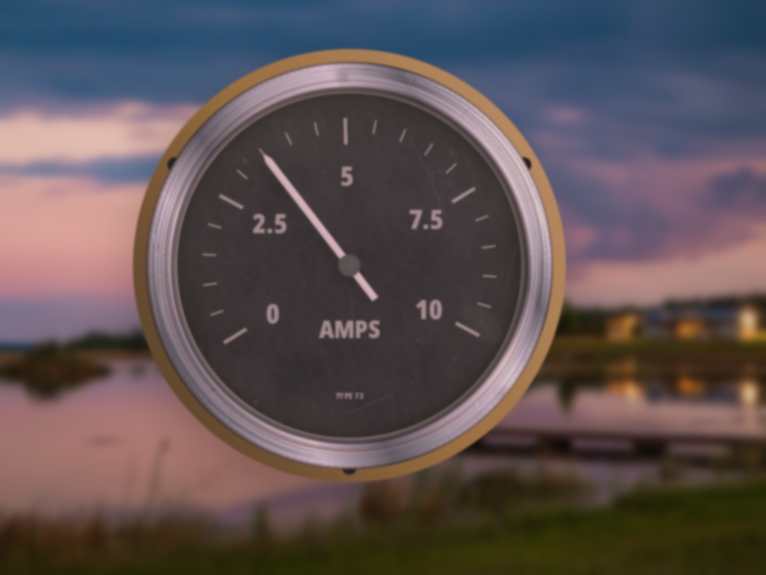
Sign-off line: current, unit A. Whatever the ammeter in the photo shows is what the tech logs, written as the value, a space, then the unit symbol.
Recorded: 3.5 A
